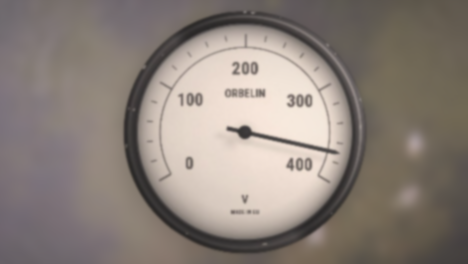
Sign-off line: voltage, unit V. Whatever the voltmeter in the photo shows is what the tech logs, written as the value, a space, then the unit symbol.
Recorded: 370 V
